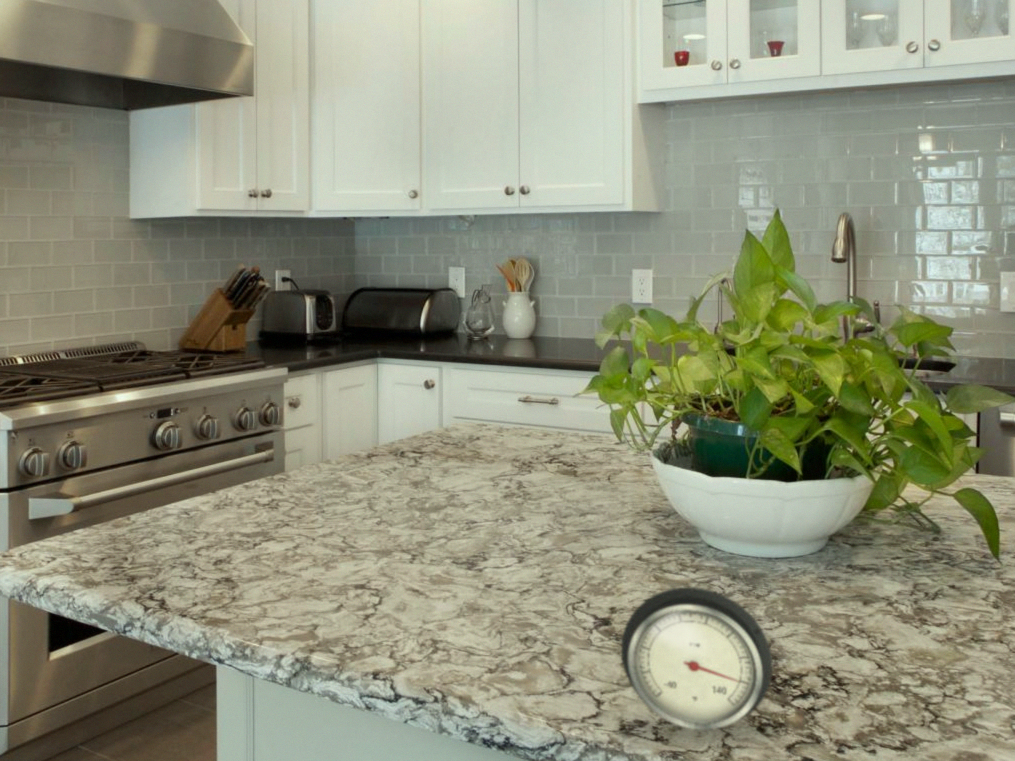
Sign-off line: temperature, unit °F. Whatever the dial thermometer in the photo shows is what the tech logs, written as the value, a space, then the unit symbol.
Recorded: 120 °F
